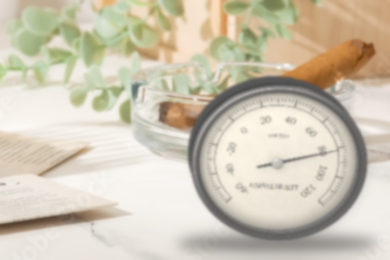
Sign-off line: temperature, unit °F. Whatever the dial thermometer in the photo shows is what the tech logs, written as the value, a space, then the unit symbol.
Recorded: 80 °F
